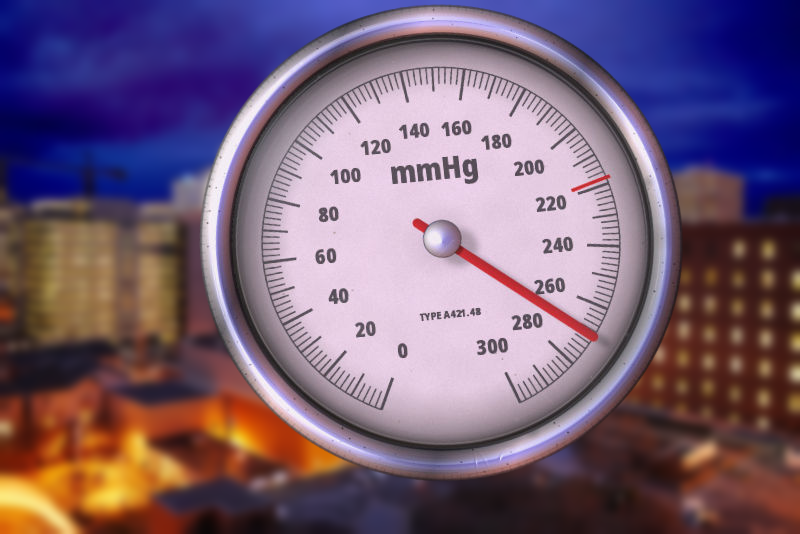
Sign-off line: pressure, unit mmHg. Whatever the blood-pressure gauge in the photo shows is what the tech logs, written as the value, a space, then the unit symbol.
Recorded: 270 mmHg
